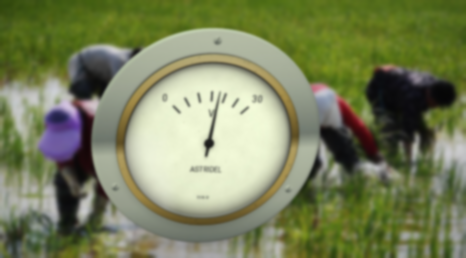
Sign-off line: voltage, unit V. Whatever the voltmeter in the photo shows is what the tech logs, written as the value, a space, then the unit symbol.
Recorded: 17.5 V
